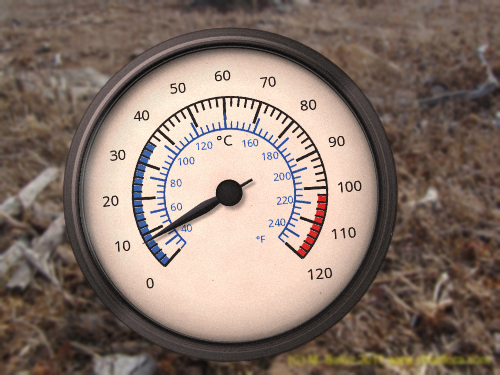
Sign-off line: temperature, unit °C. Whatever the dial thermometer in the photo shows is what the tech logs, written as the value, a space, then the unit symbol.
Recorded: 8 °C
